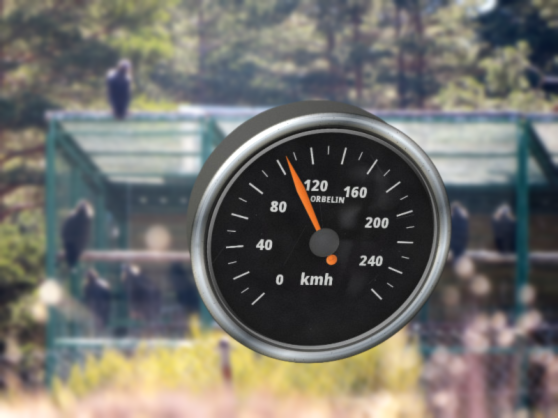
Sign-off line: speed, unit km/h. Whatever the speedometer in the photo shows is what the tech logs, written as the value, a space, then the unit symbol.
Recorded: 105 km/h
